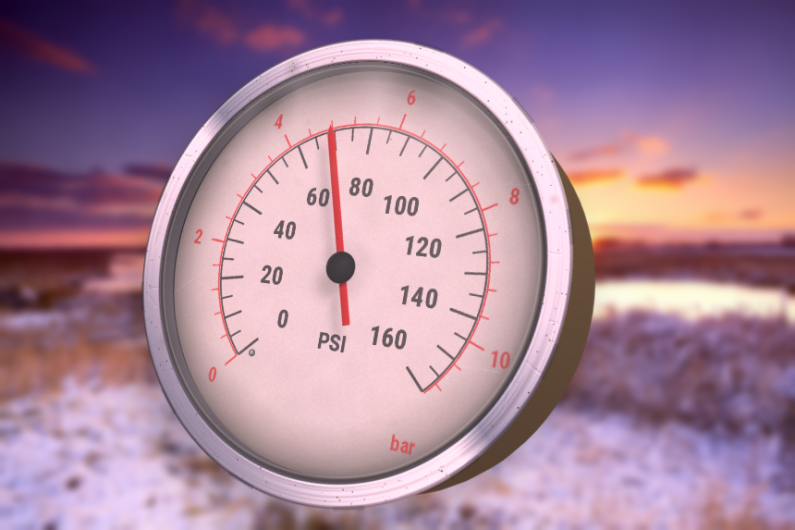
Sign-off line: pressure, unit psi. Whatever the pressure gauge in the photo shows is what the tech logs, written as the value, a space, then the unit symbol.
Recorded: 70 psi
